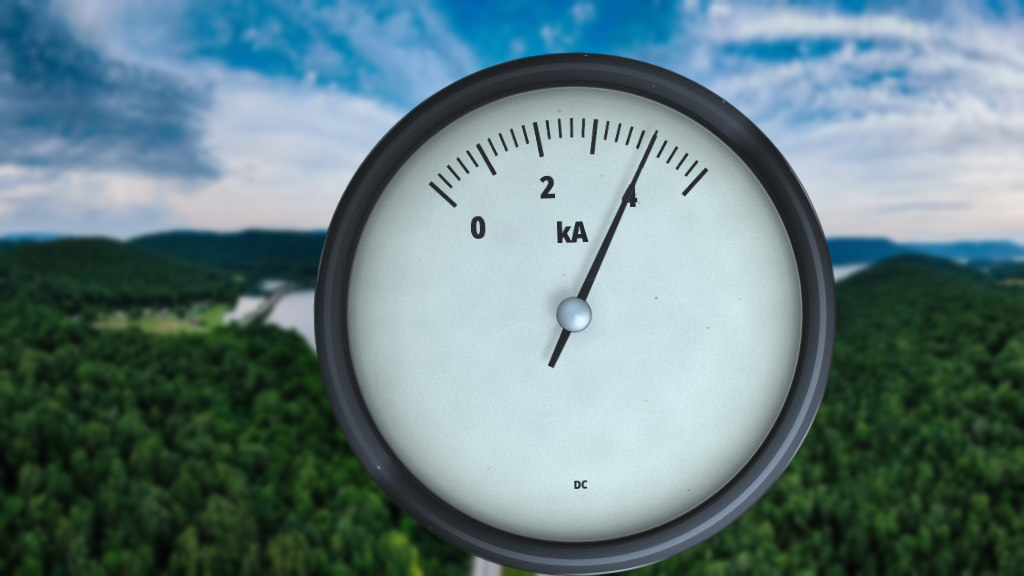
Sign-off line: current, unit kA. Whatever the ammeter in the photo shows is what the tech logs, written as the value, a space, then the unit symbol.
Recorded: 4 kA
